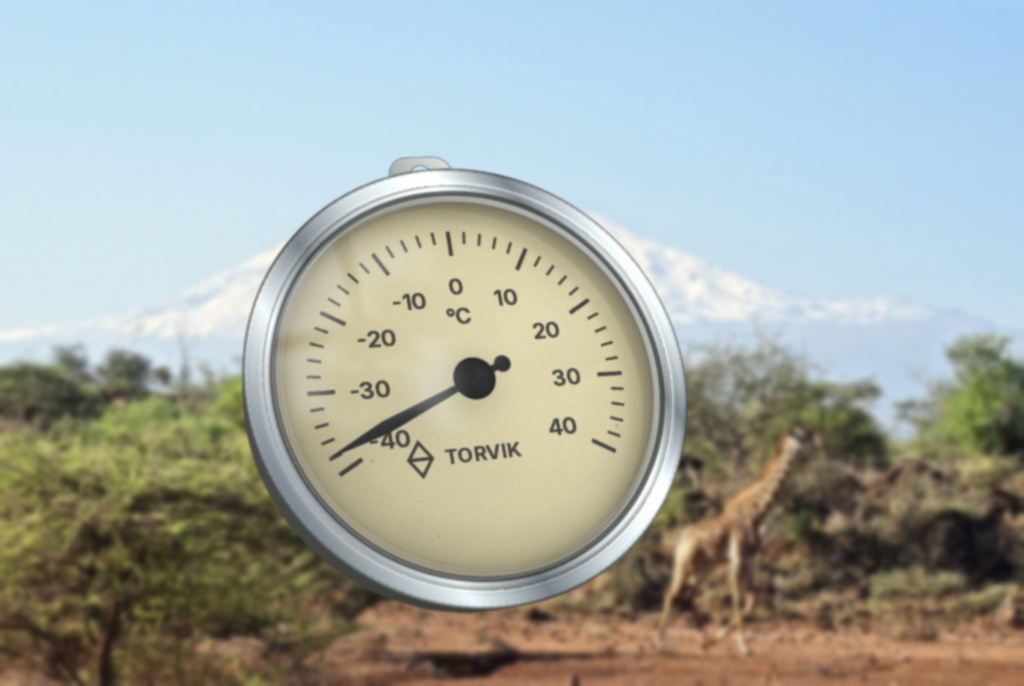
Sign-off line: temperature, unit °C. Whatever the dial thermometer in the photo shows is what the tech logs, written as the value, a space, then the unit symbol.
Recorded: -38 °C
